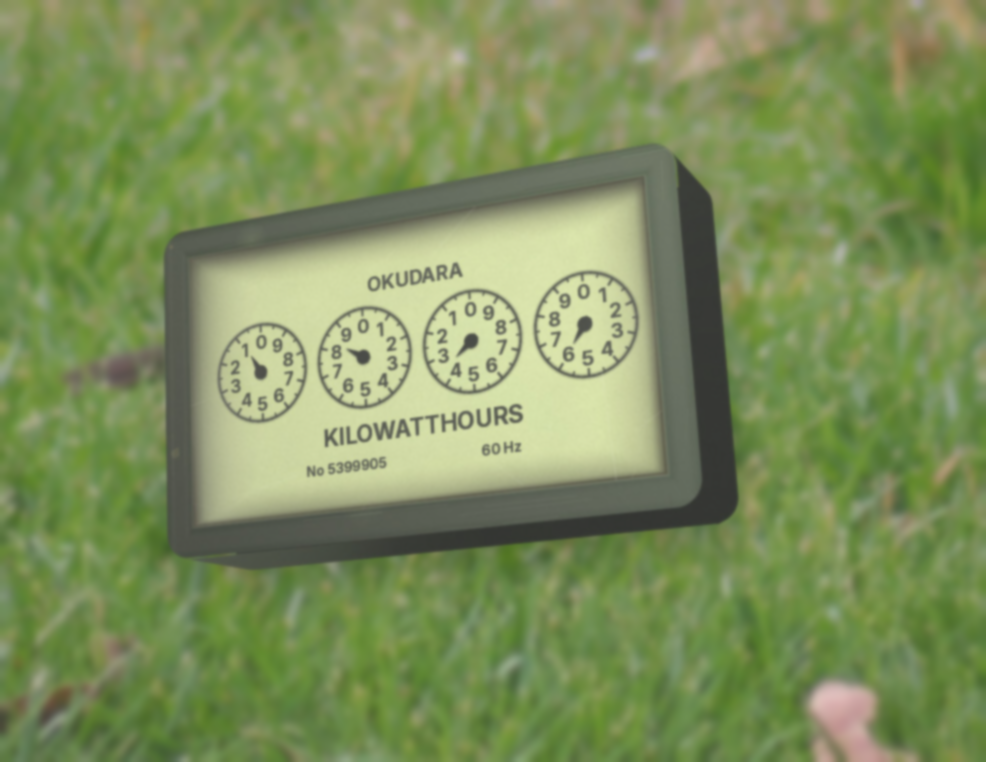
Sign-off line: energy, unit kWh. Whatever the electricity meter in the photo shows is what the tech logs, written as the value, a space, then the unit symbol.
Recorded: 836 kWh
